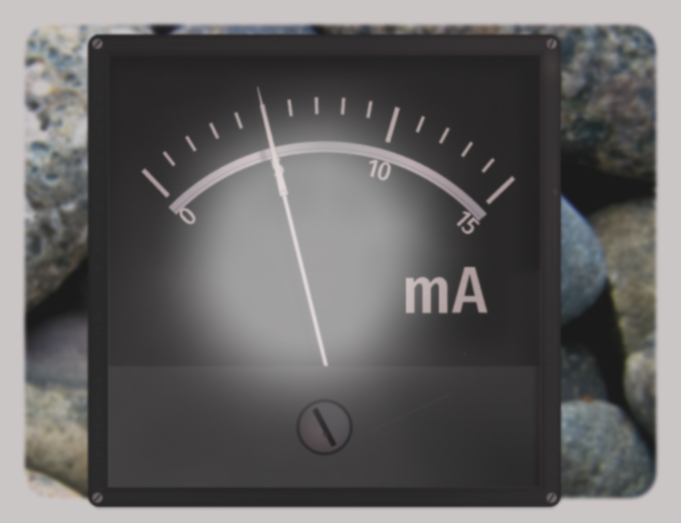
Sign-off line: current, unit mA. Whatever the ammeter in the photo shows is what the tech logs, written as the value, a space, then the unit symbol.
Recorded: 5 mA
